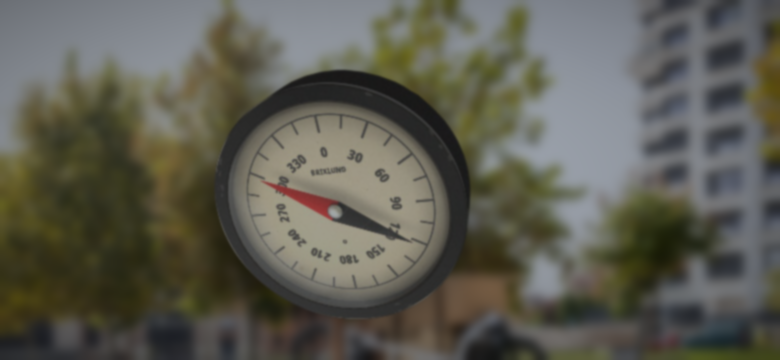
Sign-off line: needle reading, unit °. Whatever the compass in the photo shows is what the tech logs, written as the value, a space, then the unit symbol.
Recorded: 300 °
